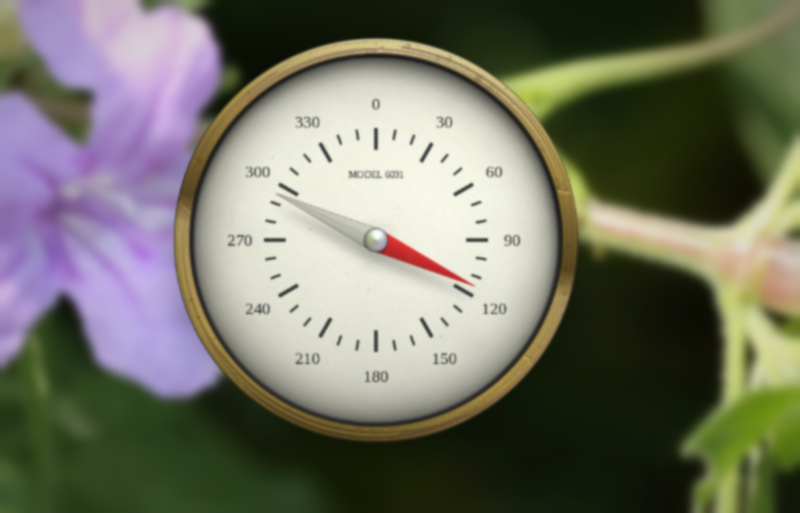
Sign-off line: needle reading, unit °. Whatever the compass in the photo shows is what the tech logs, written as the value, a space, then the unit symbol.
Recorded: 115 °
